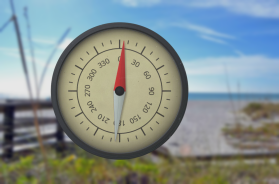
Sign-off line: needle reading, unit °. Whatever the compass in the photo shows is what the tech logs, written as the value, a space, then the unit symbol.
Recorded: 5 °
